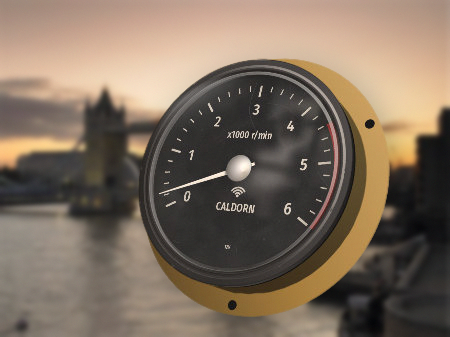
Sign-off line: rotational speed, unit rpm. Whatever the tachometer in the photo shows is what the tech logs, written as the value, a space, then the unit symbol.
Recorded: 200 rpm
